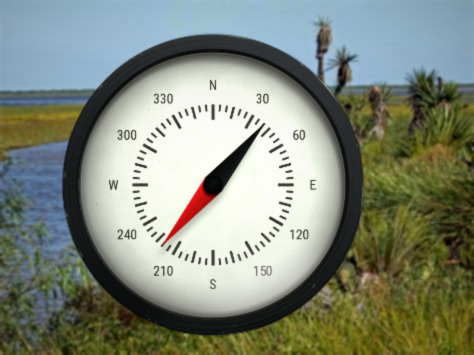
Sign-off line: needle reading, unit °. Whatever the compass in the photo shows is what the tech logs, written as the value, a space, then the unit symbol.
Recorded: 220 °
